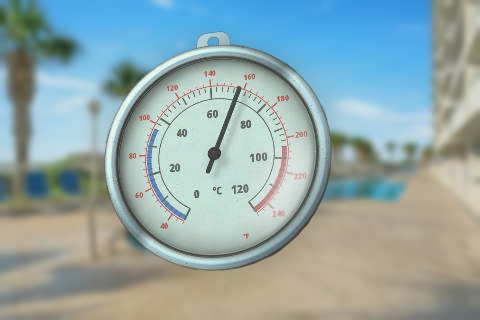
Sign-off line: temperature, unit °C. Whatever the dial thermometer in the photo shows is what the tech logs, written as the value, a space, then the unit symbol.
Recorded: 70 °C
